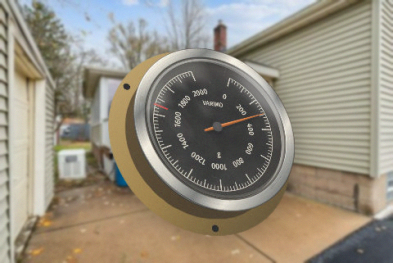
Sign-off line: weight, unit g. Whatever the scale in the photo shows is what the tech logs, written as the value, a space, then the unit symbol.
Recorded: 300 g
